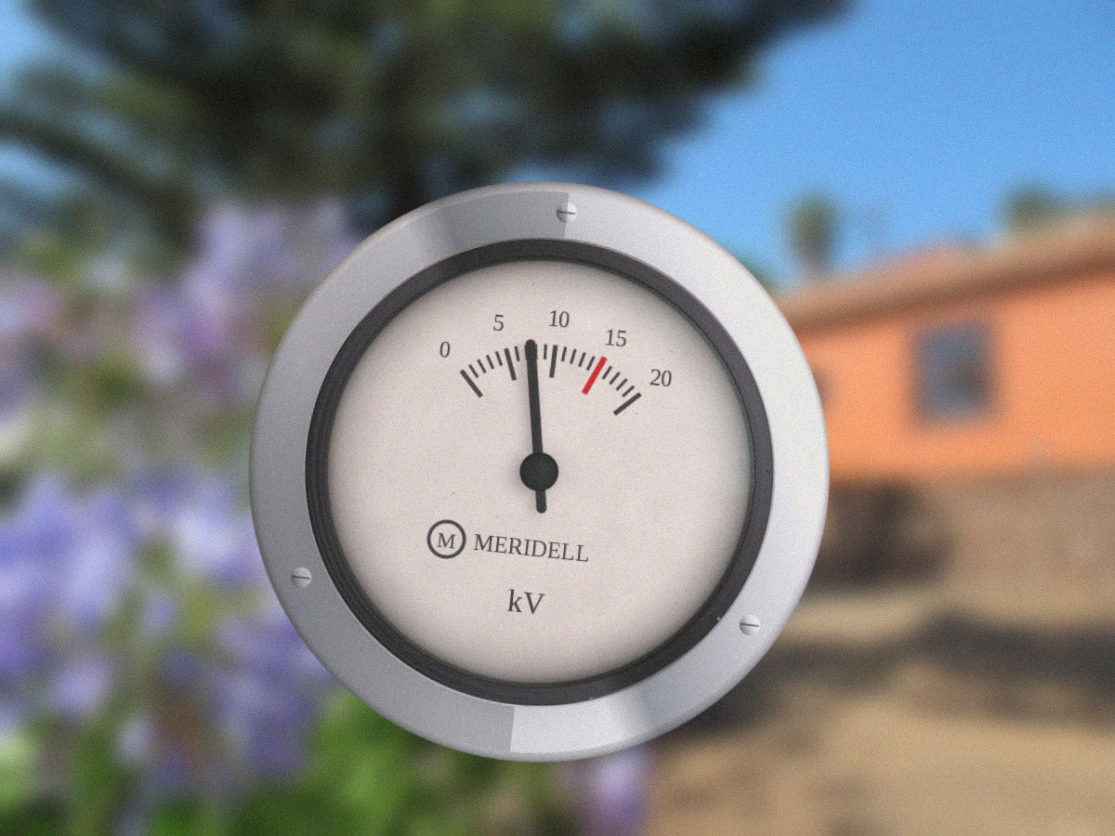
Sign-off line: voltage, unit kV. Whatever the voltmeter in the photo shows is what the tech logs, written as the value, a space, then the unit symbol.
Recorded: 7.5 kV
